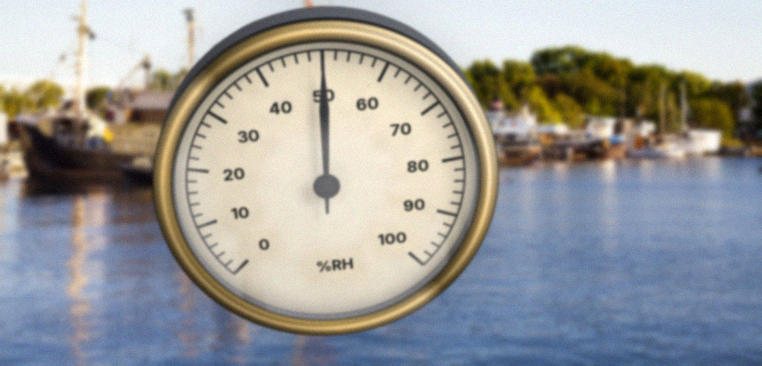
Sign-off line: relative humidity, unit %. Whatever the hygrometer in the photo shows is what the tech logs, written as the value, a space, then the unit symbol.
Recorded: 50 %
